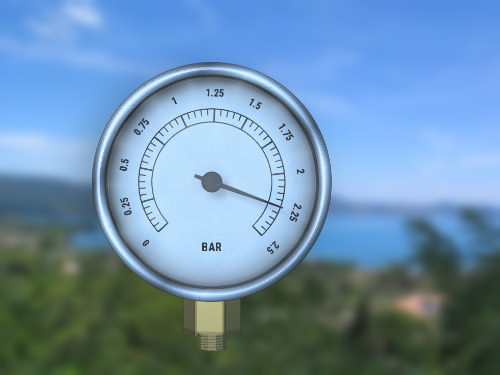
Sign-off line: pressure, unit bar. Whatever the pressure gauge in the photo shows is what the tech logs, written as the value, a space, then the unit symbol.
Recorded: 2.25 bar
